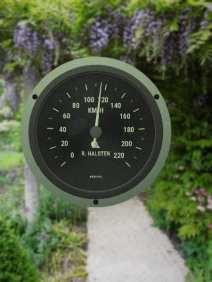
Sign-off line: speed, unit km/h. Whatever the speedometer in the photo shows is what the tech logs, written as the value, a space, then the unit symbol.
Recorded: 115 km/h
